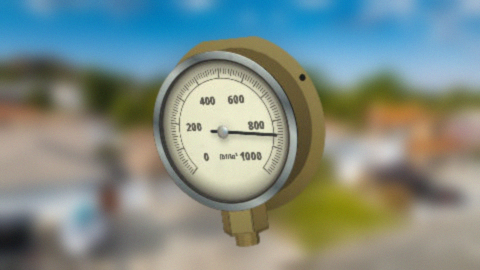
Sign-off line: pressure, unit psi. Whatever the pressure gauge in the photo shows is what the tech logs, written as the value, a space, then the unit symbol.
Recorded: 850 psi
